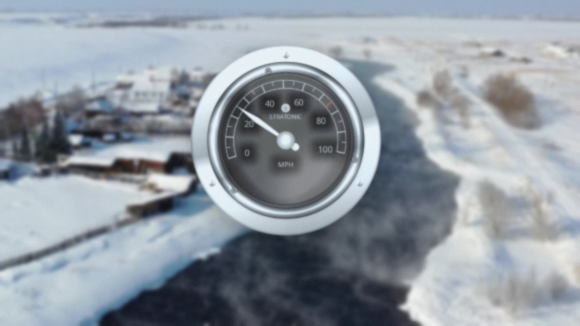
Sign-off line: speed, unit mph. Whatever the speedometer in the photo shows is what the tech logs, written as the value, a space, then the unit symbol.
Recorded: 25 mph
